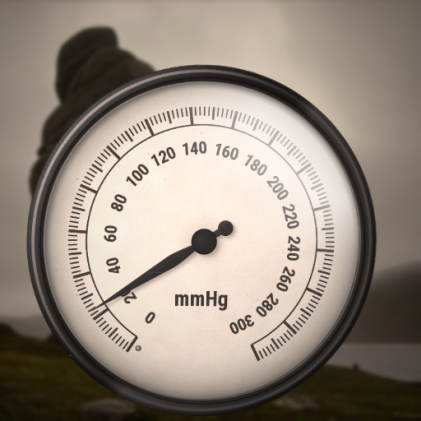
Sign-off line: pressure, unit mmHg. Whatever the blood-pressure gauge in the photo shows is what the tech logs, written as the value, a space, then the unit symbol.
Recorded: 24 mmHg
